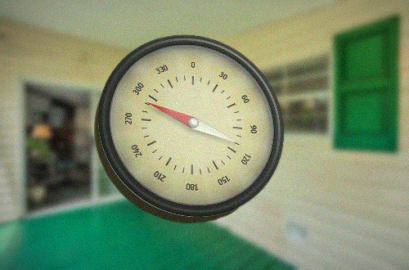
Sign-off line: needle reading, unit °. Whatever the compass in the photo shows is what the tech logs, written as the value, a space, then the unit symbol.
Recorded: 290 °
